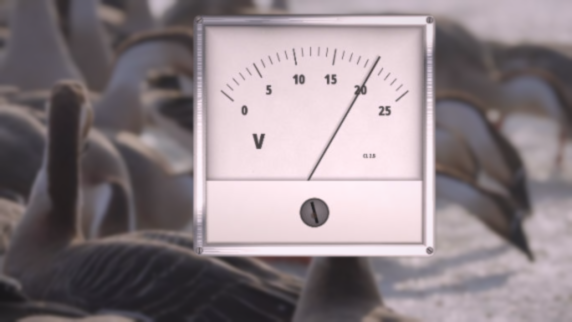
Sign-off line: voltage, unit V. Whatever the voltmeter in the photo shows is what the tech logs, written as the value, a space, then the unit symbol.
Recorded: 20 V
